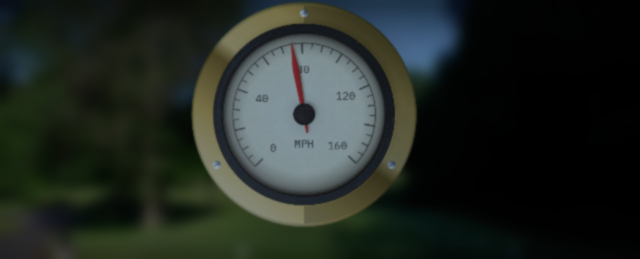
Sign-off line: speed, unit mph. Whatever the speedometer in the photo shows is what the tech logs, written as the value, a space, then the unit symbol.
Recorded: 75 mph
